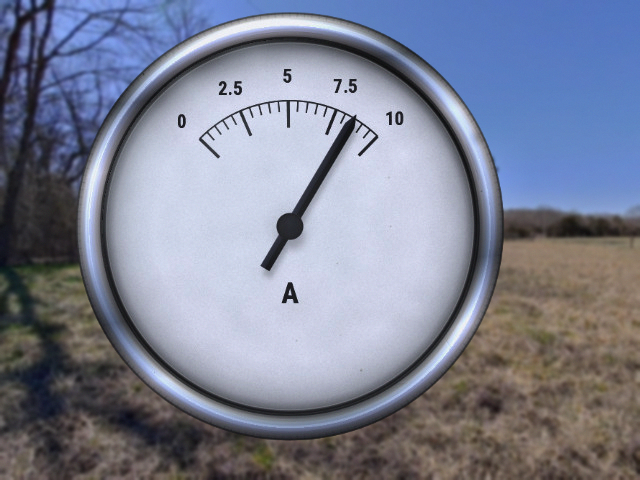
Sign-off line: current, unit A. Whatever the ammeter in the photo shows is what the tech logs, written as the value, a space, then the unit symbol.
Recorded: 8.5 A
